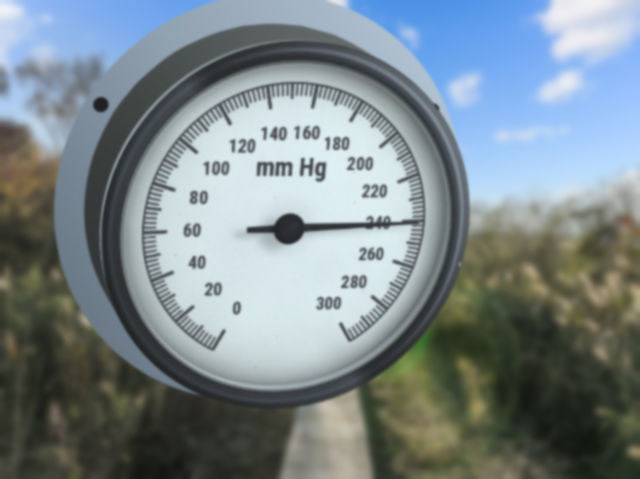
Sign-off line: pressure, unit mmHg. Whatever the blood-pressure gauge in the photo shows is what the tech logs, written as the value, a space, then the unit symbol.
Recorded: 240 mmHg
